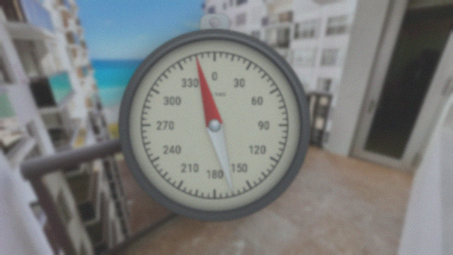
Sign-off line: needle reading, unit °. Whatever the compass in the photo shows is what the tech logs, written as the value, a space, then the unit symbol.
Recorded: 345 °
